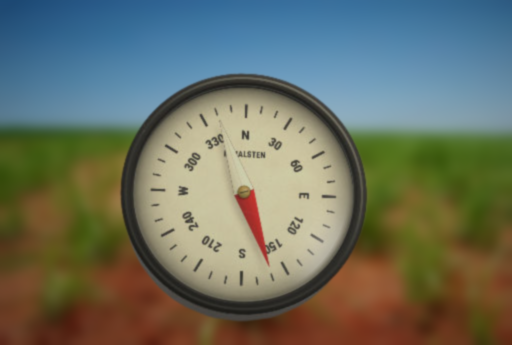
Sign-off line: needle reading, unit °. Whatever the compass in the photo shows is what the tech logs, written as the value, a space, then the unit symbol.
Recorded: 160 °
